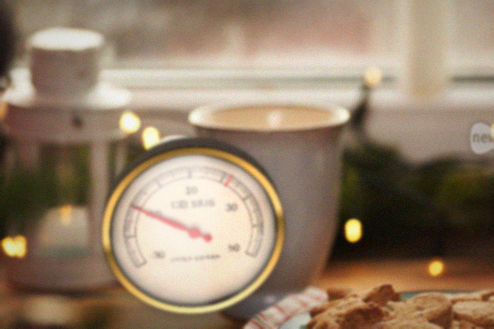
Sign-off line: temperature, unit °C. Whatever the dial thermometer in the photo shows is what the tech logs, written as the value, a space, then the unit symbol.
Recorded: -10 °C
